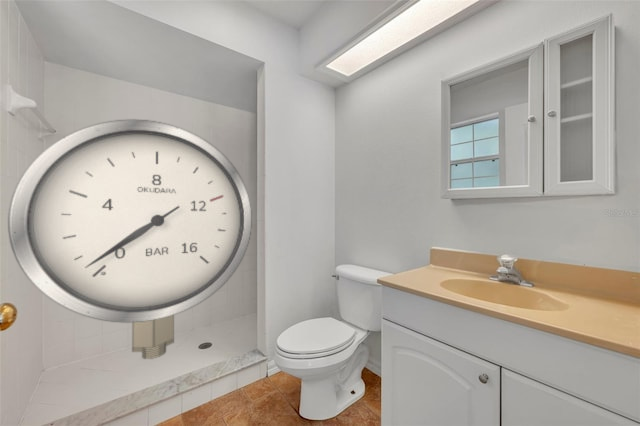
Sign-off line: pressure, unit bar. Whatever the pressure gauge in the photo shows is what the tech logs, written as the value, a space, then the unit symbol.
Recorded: 0.5 bar
